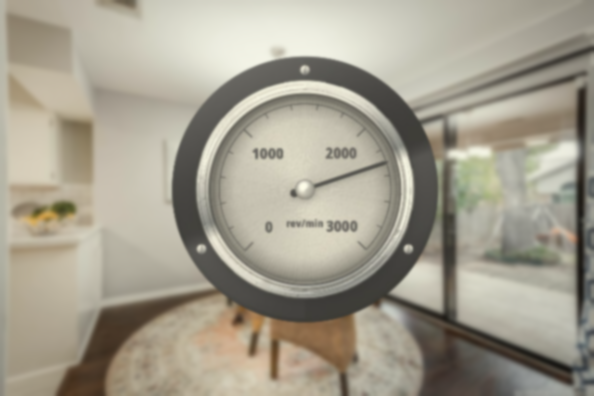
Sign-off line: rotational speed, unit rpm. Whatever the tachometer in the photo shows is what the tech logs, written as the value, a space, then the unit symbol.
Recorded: 2300 rpm
